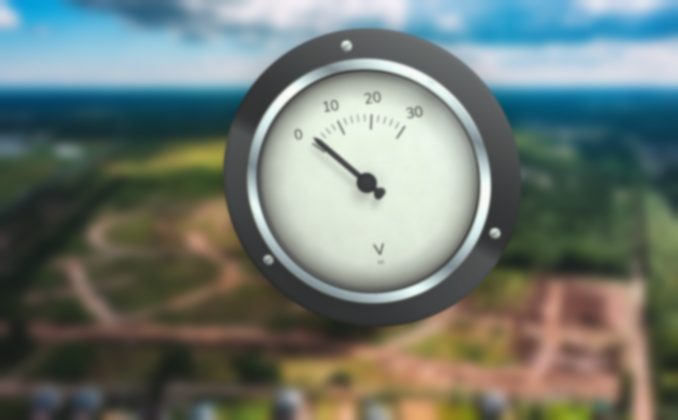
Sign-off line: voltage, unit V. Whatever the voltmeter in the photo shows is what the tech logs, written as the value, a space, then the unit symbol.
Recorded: 2 V
